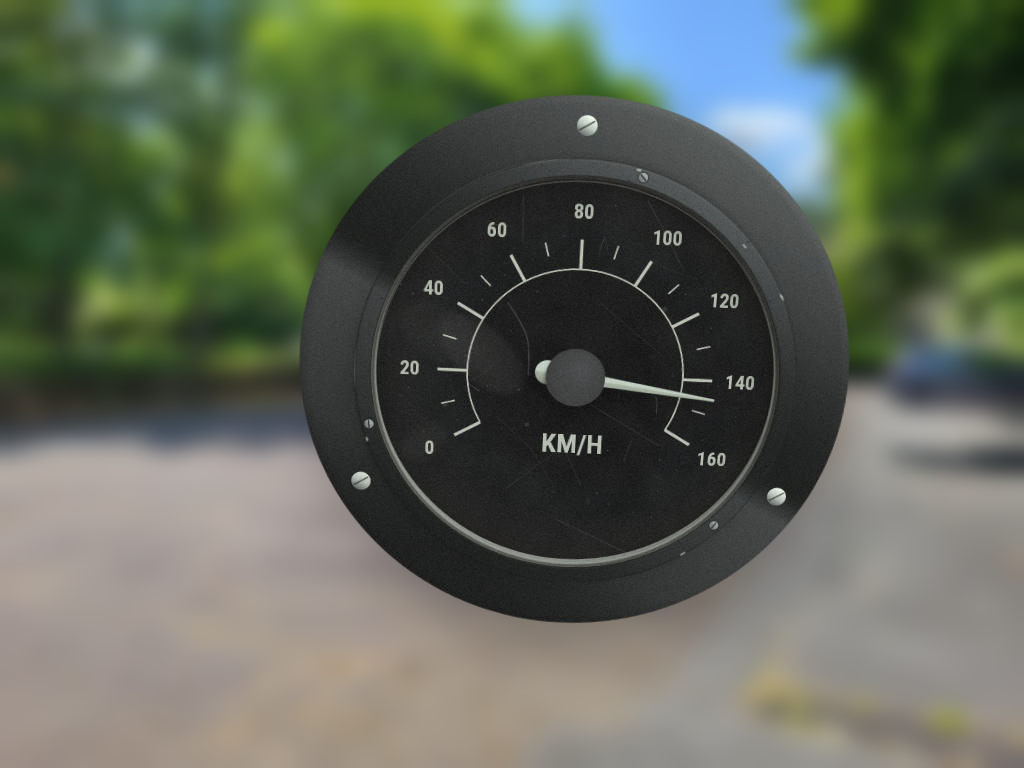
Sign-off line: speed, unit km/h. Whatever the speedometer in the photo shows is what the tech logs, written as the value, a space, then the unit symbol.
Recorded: 145 km/h
